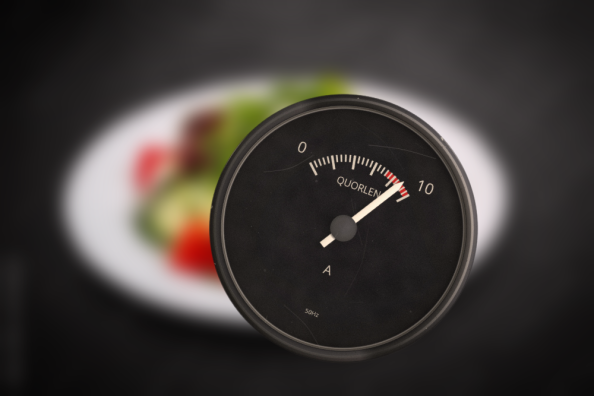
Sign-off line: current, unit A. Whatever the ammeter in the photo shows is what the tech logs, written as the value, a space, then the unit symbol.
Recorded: 8.8 A
